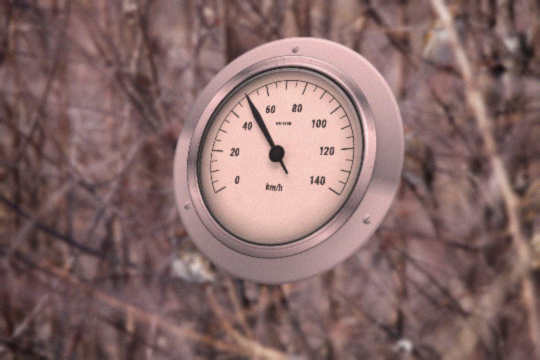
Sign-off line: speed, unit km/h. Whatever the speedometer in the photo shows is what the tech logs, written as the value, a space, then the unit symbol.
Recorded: 50 km/h
